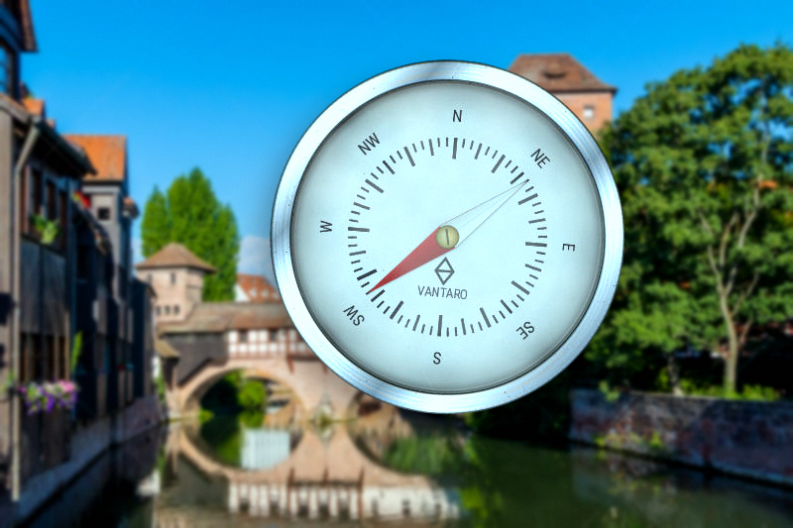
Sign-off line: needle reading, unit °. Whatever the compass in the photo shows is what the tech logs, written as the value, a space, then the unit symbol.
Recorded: 230 °
